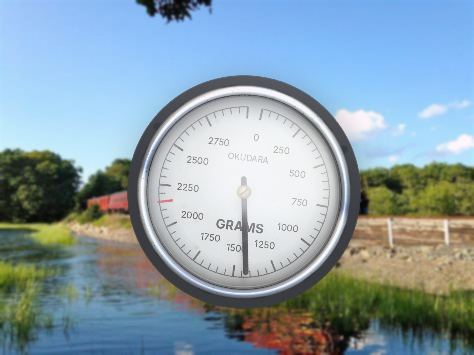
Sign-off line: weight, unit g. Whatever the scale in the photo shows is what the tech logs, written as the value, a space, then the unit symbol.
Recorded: 1425 g
